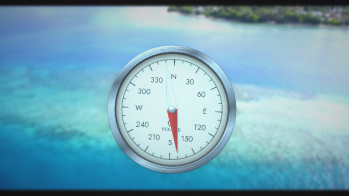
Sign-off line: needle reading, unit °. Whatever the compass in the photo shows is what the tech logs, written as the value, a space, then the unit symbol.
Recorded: 170 °
